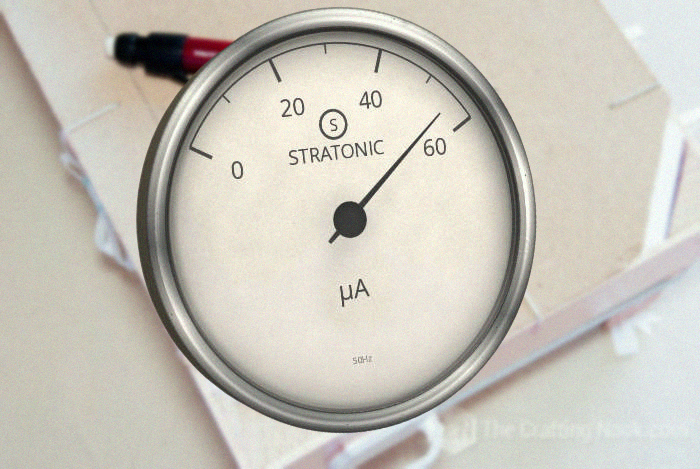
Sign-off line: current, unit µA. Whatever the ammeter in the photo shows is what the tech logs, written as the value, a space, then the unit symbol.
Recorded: 55 µA
